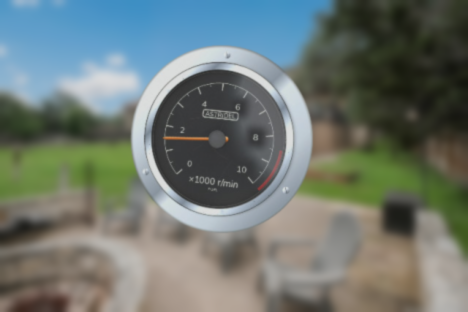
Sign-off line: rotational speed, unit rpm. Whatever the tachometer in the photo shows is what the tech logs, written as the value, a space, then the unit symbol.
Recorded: 1500 rpm
